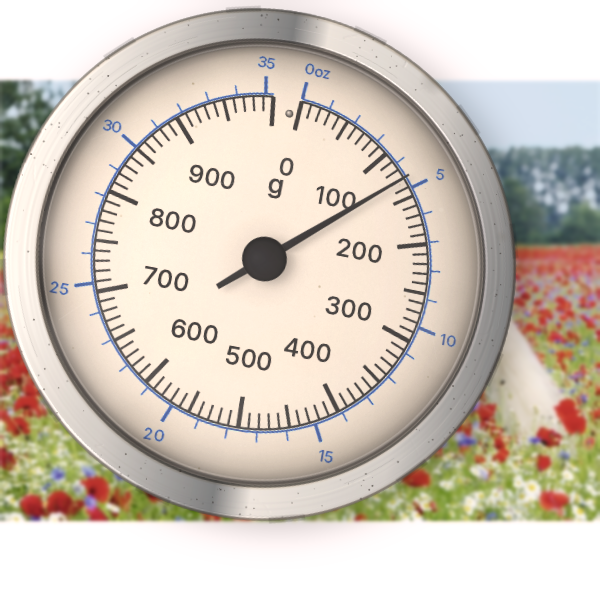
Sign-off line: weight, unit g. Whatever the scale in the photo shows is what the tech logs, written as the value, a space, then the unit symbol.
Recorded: 130 g
